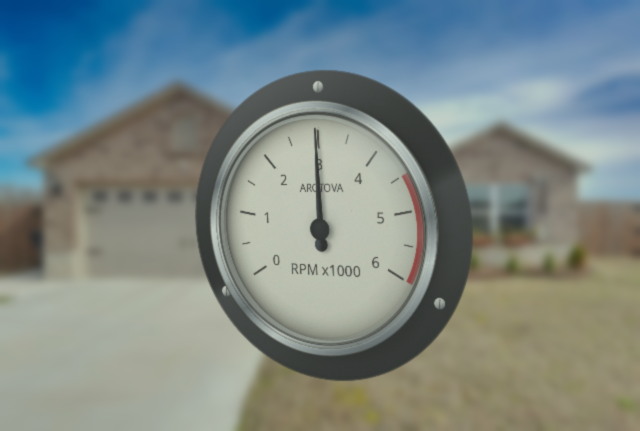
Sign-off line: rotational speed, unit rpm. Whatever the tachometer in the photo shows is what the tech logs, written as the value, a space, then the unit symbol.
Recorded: 3000 rpm
